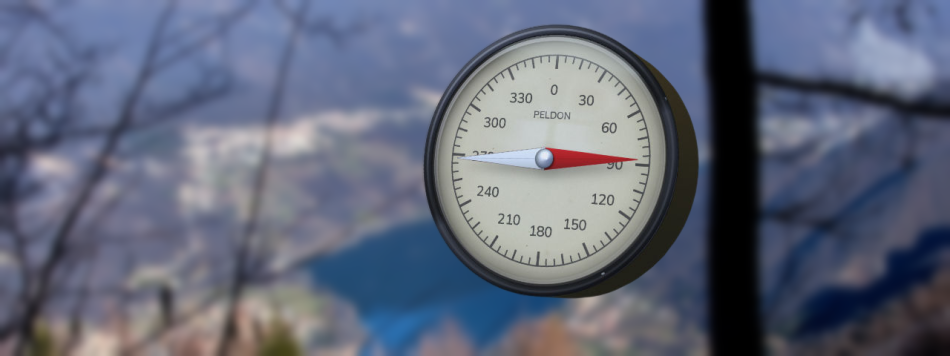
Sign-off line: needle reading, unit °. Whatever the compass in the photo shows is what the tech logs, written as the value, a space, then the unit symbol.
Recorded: 87.5 °
